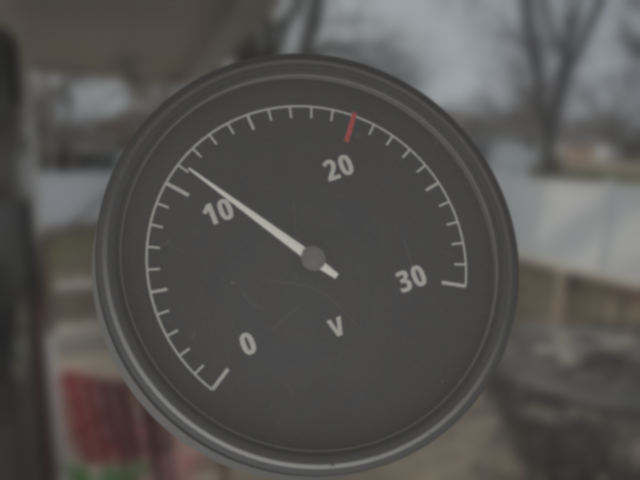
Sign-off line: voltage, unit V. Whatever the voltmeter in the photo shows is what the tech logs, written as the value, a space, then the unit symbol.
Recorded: 11 V
